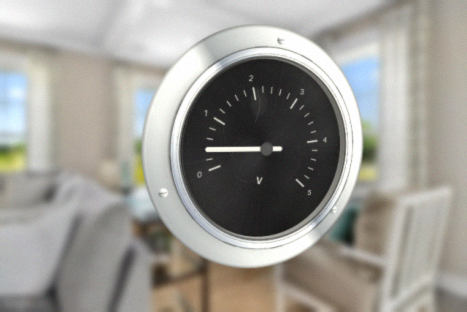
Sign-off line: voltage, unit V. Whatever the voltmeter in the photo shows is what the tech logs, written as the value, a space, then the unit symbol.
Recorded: 0.4 V
